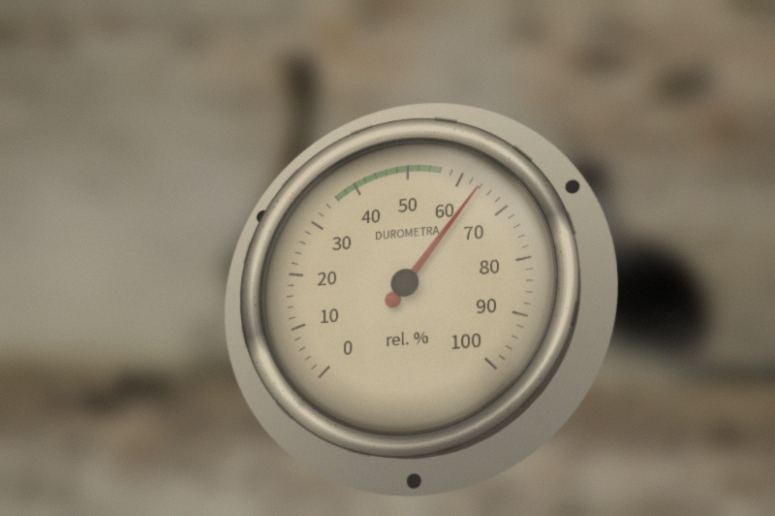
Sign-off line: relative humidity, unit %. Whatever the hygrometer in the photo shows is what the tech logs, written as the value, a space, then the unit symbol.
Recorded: 64 %
